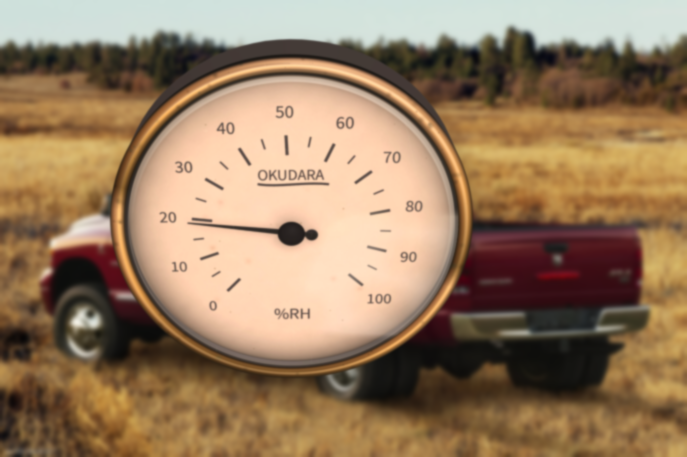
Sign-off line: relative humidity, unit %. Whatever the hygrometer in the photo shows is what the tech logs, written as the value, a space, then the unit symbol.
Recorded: 20 %
